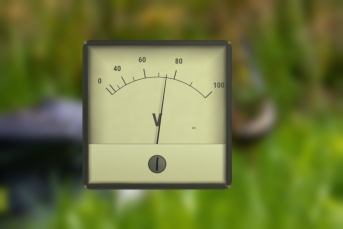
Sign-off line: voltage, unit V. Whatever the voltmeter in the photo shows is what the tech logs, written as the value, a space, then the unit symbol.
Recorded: 75 V
